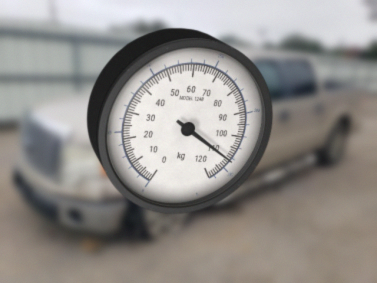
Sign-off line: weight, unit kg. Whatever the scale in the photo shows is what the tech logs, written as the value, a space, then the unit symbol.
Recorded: 110 kg
